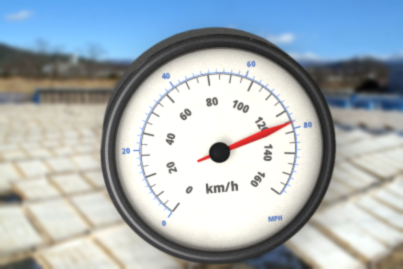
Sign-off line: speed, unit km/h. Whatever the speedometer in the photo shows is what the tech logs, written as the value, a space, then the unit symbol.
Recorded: 125 km/h
